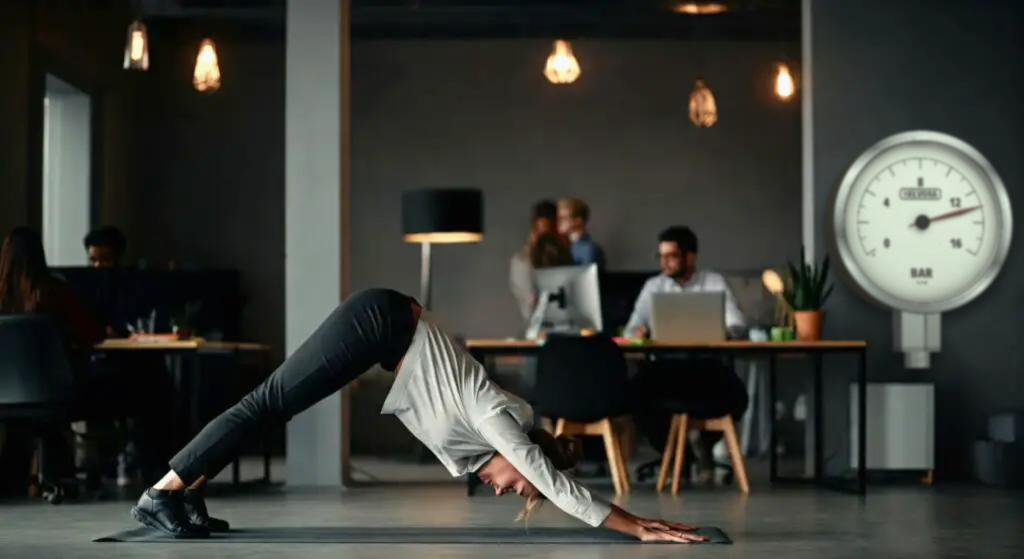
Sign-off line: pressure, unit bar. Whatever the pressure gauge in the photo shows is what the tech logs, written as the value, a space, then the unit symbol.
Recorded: 13 bar
